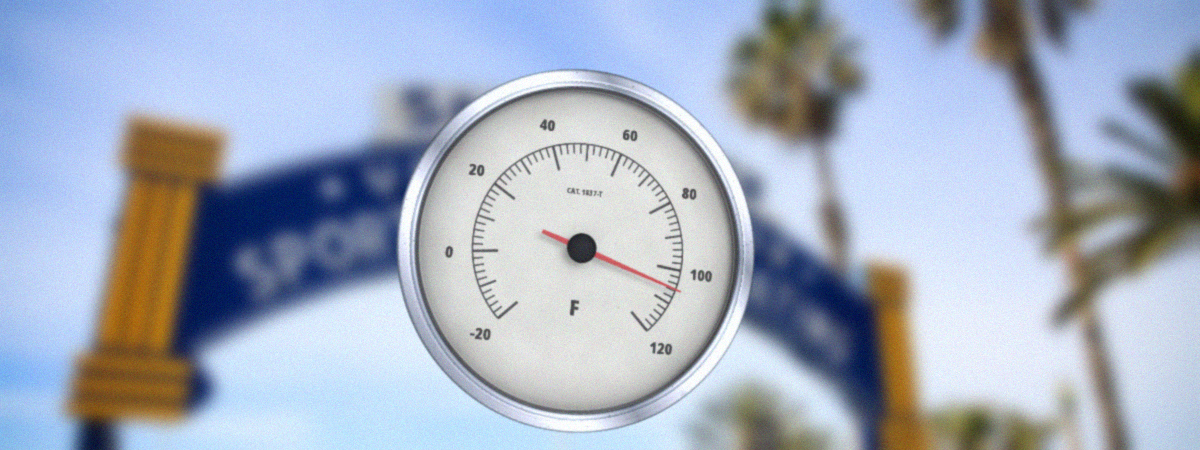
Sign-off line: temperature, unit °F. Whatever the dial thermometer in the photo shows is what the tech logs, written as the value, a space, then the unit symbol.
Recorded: 106 °F
